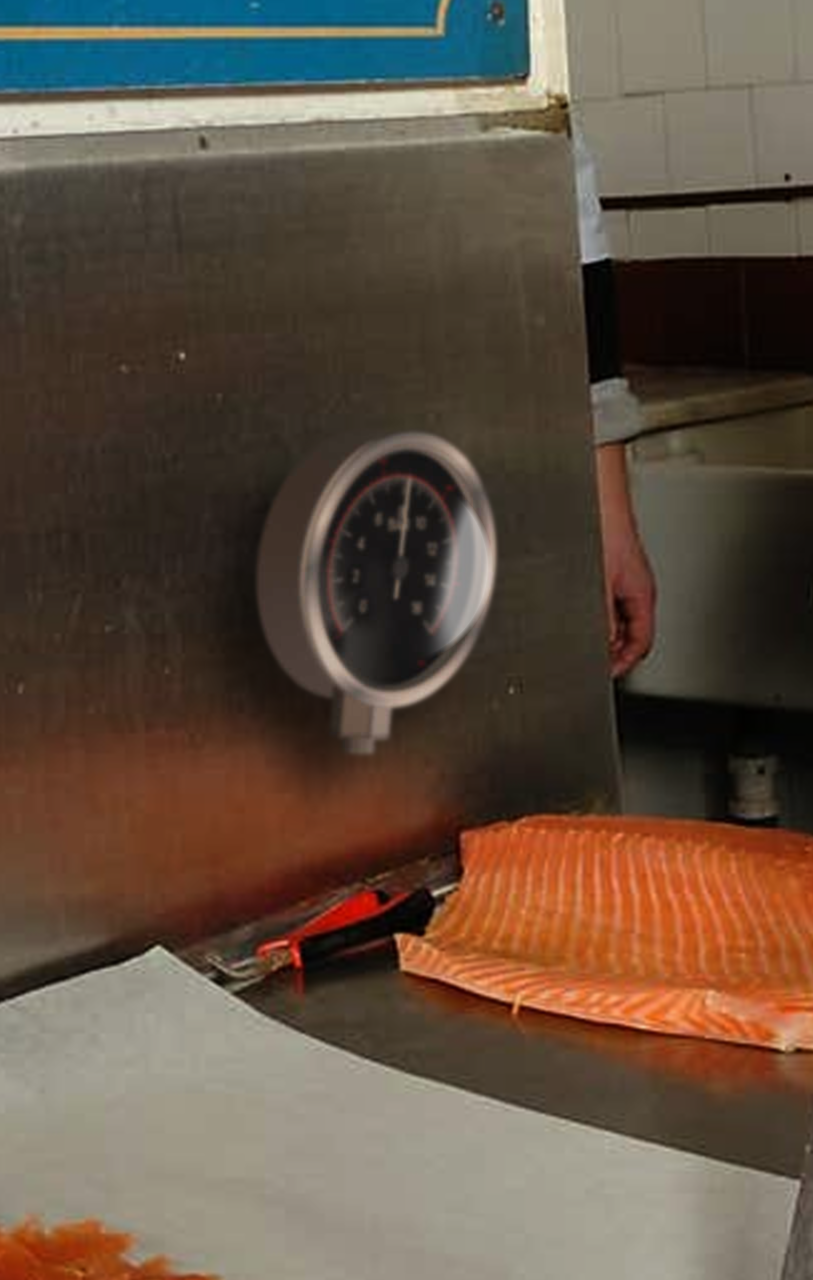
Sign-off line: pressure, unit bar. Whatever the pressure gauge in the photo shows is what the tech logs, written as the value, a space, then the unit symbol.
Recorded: 8 bar
